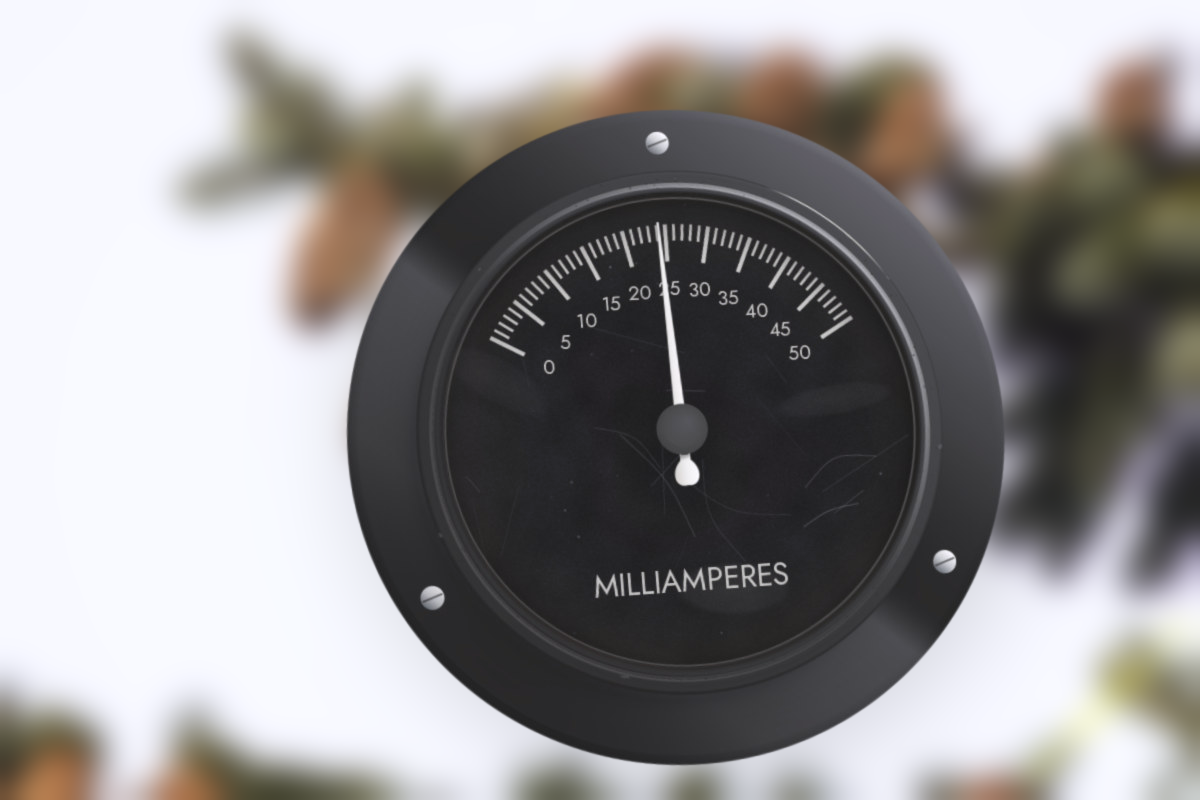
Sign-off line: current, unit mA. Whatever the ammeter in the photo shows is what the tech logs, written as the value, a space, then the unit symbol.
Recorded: 24 mA
